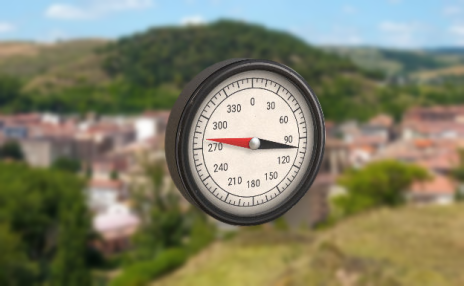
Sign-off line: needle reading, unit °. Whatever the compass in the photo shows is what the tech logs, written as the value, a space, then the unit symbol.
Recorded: 280 °
